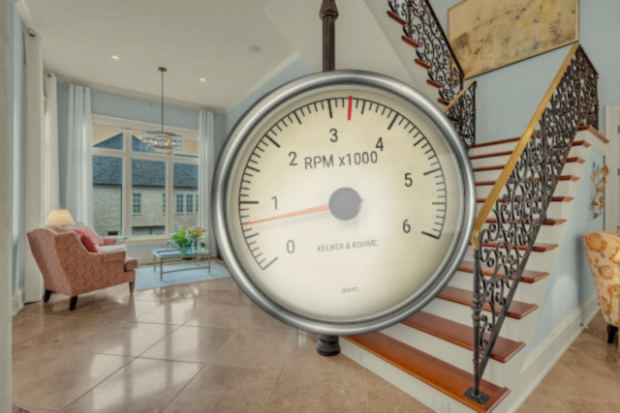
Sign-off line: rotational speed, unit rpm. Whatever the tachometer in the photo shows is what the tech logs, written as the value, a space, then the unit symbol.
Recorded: 700 rpm
